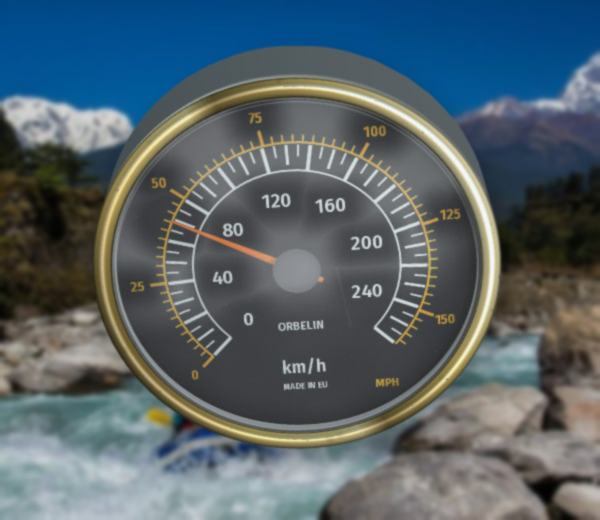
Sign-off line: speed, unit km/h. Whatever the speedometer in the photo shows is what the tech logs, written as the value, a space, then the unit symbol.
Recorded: 70 km/h
